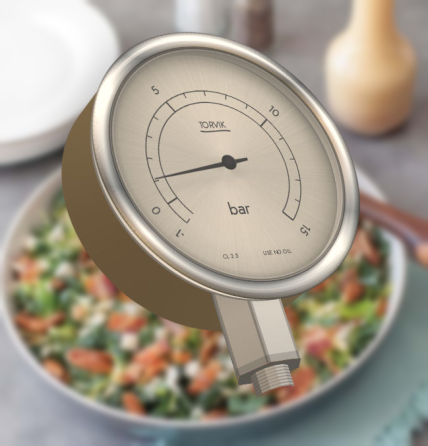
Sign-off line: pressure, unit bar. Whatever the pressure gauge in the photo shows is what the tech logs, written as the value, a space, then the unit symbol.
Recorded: 1 bar
